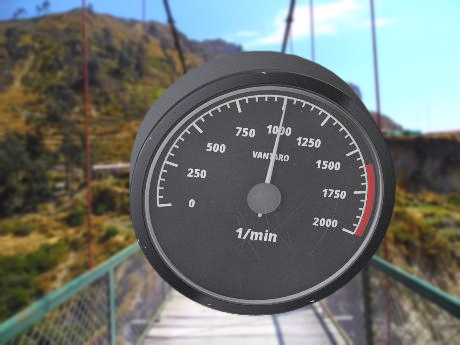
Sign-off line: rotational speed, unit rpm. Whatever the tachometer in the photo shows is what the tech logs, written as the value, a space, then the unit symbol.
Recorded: 1000 rpm
